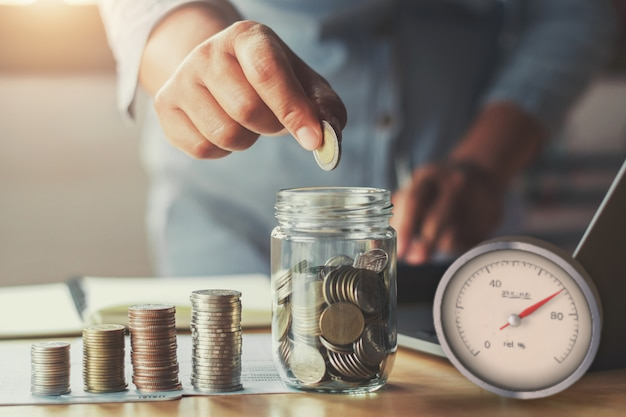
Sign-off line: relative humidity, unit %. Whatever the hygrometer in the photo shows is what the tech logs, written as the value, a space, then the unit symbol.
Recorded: 70 %
